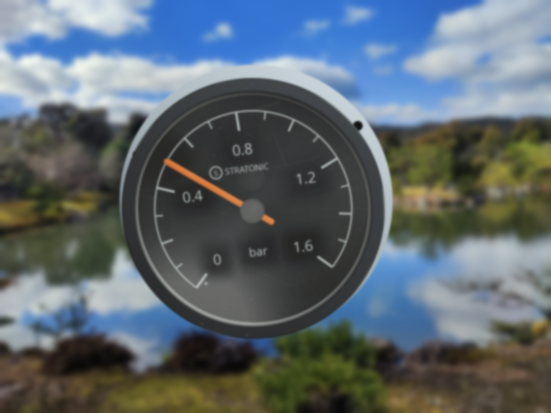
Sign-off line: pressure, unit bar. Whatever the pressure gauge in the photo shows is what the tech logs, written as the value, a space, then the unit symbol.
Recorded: 0.5 bar
